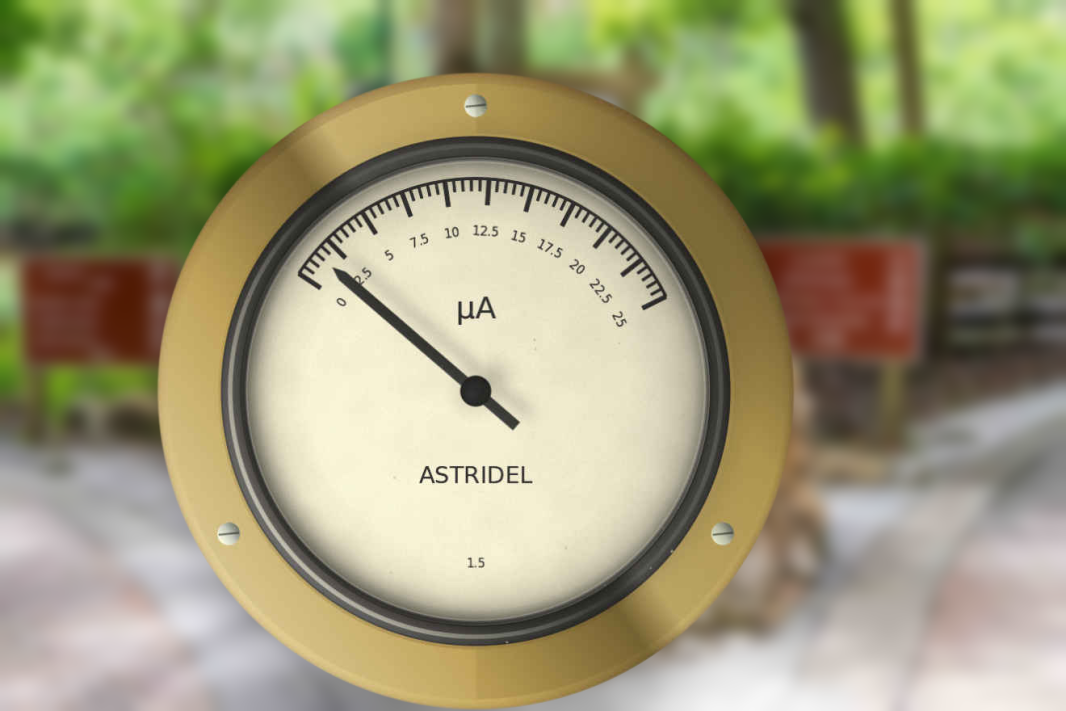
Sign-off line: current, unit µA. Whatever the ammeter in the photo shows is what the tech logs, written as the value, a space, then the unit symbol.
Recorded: 1.5 µA
